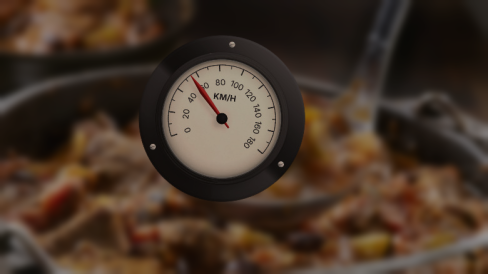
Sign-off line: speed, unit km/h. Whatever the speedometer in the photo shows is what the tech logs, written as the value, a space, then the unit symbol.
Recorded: 55 km/h
